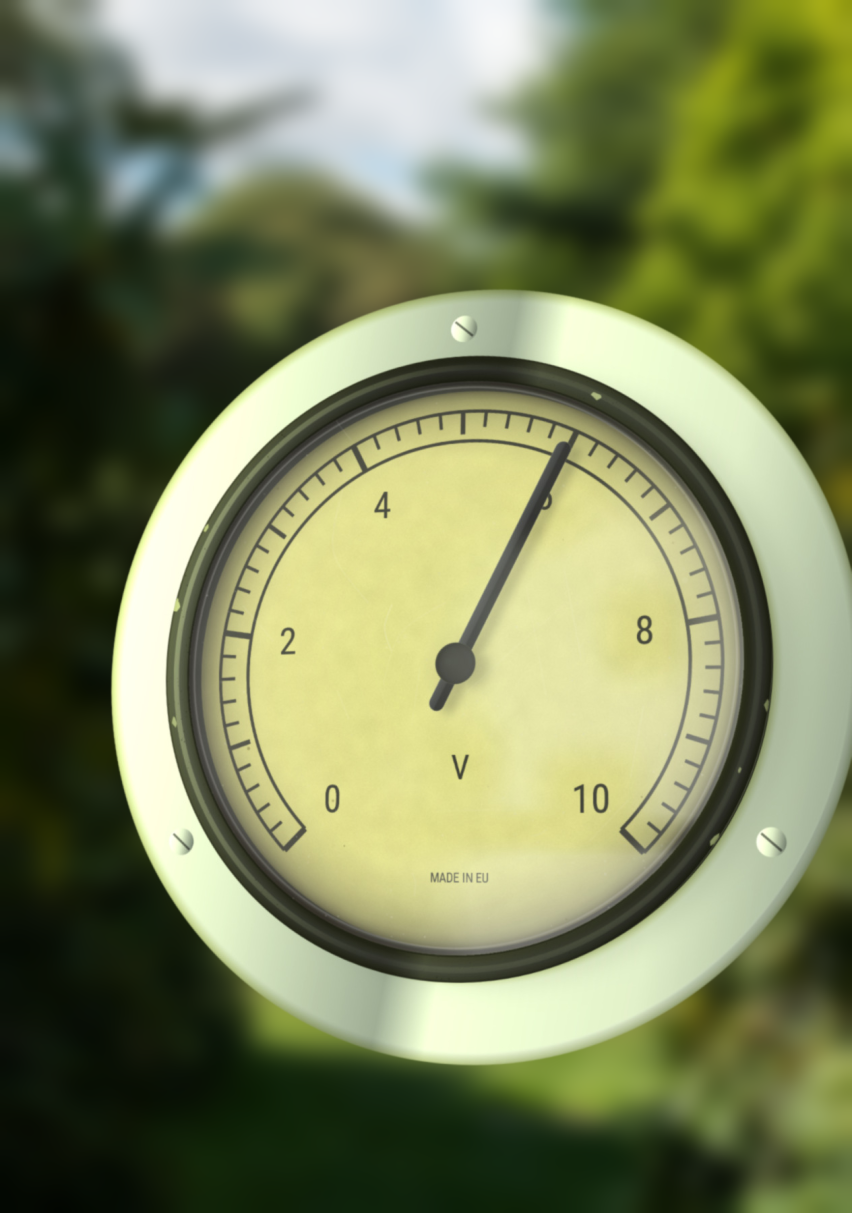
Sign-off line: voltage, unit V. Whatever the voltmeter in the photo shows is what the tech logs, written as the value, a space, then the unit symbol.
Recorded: 6 V
